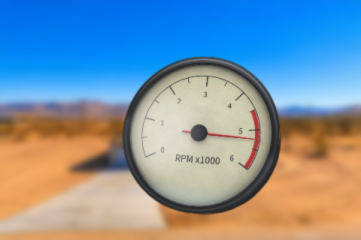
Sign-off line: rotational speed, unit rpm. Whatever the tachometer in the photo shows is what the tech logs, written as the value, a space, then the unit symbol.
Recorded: 5250 rpm
